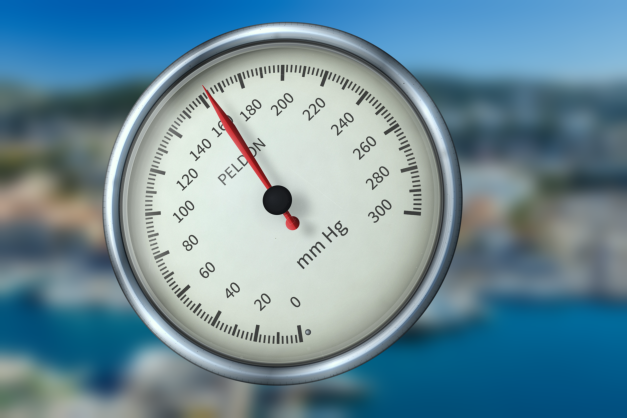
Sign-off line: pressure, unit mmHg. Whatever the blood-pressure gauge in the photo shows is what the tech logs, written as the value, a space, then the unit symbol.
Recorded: 164 mmHg
